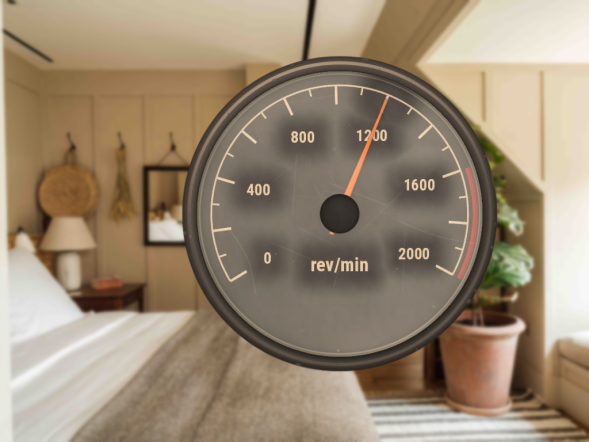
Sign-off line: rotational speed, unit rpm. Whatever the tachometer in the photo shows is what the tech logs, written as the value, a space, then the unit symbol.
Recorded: 1200 rpm
